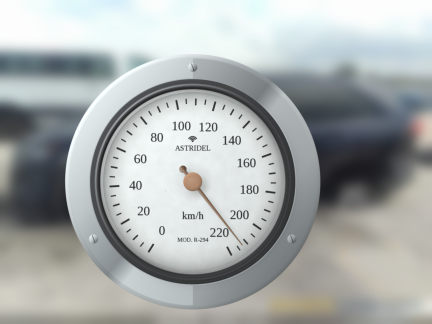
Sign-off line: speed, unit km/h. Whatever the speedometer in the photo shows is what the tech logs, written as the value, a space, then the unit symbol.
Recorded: 212.5 km/h
